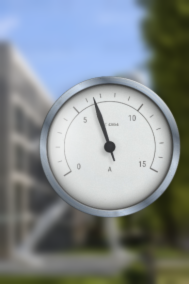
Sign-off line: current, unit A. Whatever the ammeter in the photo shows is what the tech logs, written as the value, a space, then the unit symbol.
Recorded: 6.5 A
